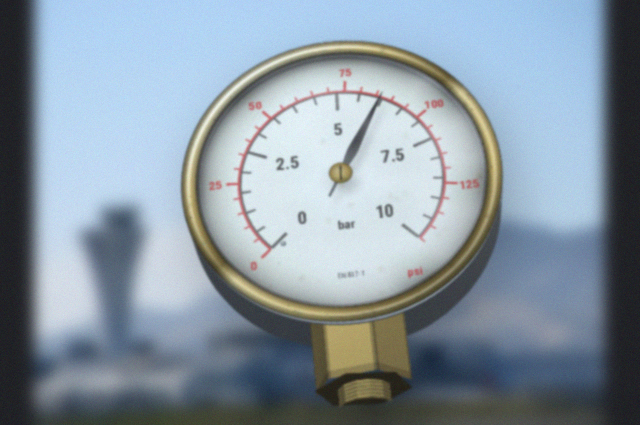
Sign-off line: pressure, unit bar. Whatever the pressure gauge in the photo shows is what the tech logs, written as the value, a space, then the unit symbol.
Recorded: 6 bar
